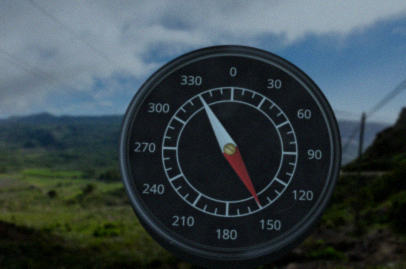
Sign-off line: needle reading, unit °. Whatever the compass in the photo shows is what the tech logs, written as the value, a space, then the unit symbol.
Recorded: 150 °
